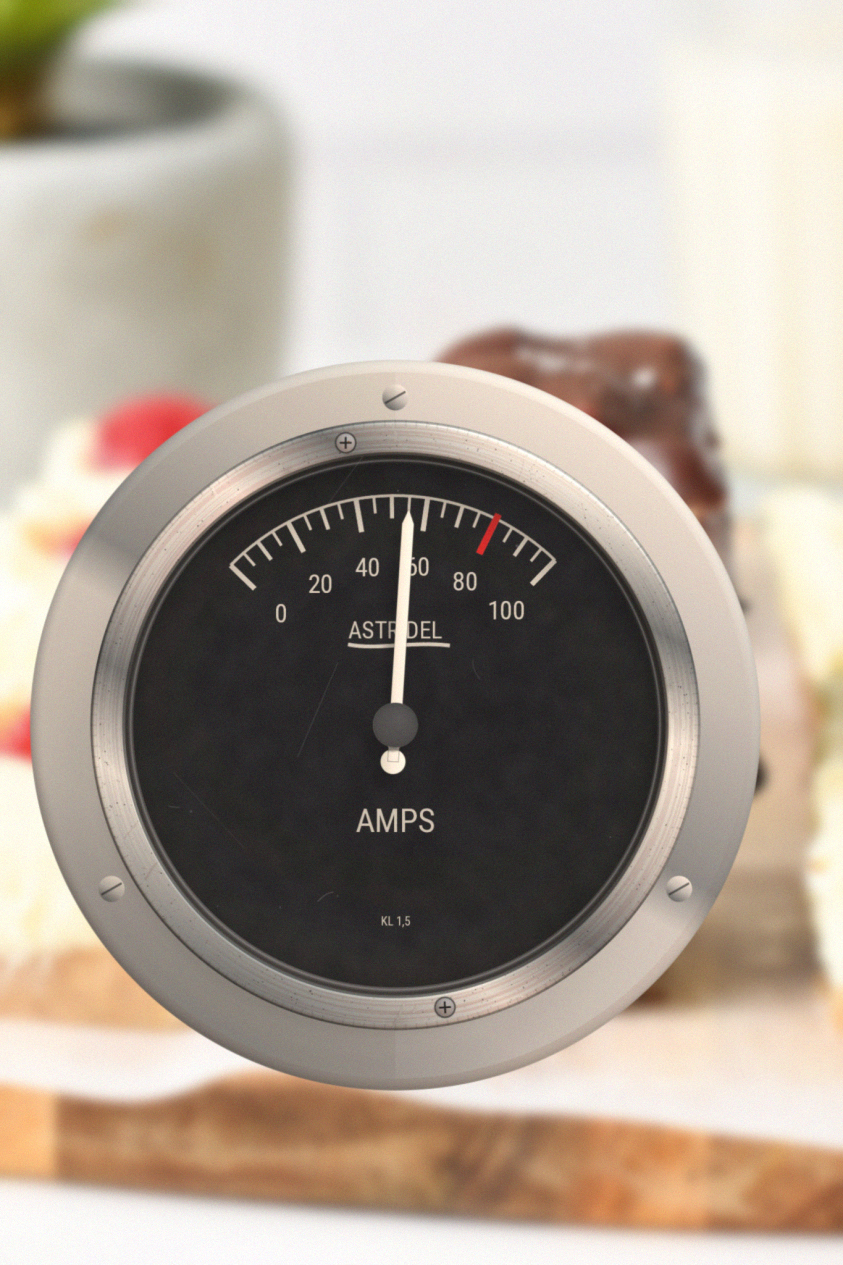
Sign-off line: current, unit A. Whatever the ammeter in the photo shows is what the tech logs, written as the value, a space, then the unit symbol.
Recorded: 55 A
